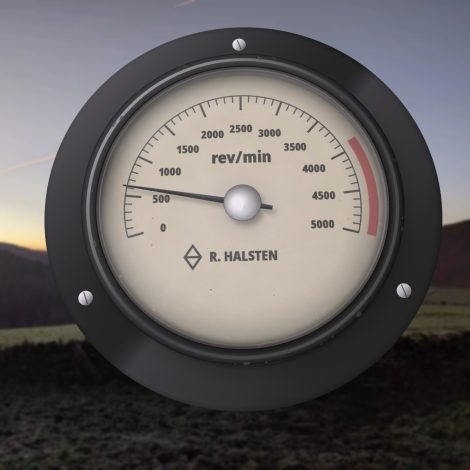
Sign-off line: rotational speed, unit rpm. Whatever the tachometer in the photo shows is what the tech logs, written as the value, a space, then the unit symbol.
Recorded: 600 rpm
